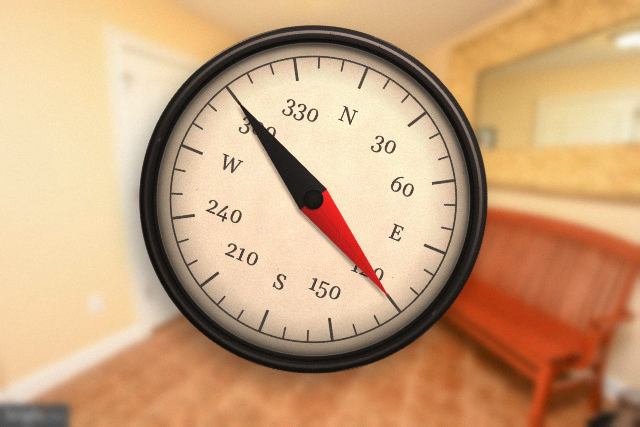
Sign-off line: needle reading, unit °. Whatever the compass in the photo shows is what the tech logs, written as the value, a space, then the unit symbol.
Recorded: 120 °
